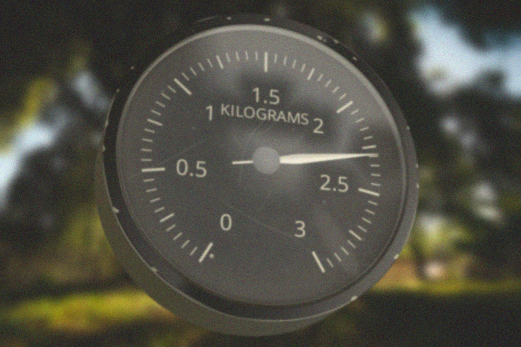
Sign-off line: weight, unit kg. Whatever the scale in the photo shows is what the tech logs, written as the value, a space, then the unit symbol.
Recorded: 2.3 kg
